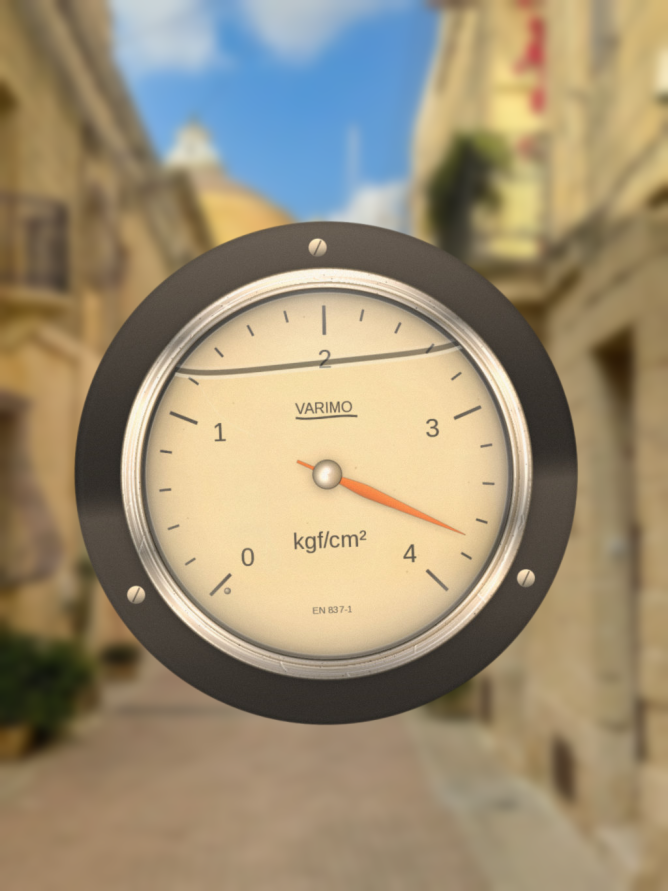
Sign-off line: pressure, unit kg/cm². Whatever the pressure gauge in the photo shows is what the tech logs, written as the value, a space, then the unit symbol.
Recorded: 3.7 kg/cm²
